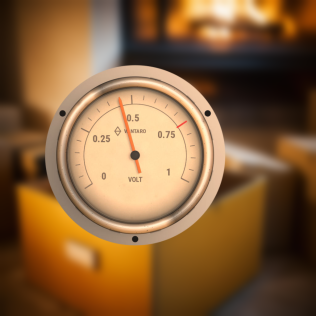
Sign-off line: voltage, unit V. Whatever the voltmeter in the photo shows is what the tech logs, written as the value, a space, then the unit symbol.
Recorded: 0.45 V
